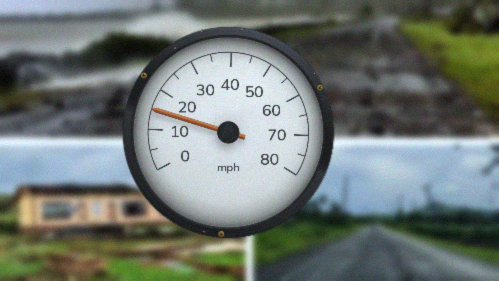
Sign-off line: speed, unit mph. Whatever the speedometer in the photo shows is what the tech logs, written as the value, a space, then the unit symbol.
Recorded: 15 mph
